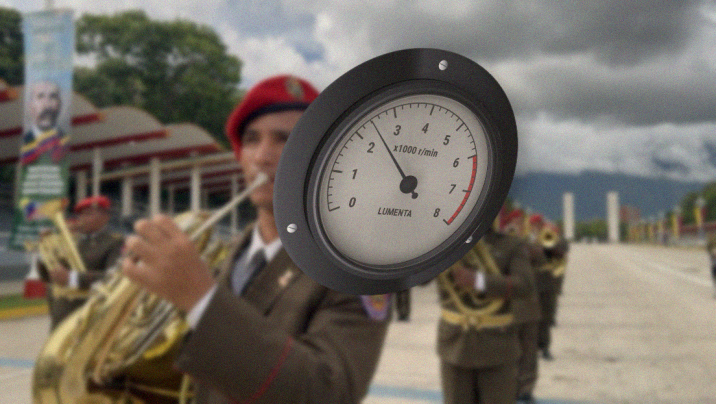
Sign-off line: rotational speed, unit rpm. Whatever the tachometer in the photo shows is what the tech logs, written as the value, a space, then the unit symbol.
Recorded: 2400 rpm
